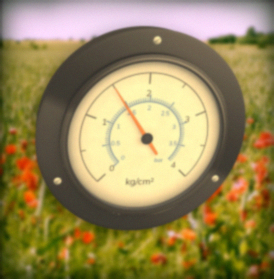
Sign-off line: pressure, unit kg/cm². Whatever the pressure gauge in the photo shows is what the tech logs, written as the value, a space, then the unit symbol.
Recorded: 1.5 kg/cm²
